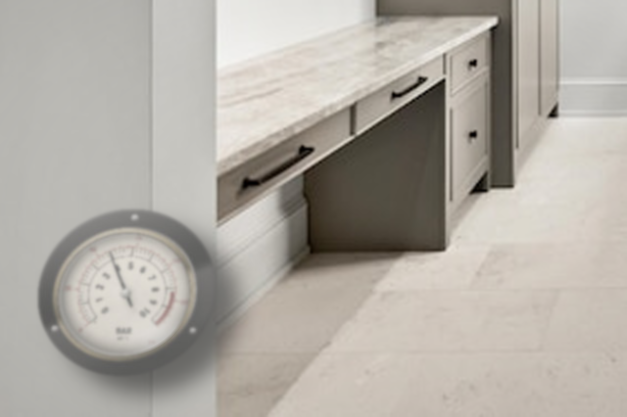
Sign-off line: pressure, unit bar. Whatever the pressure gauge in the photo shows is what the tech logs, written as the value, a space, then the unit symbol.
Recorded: 4 bar
